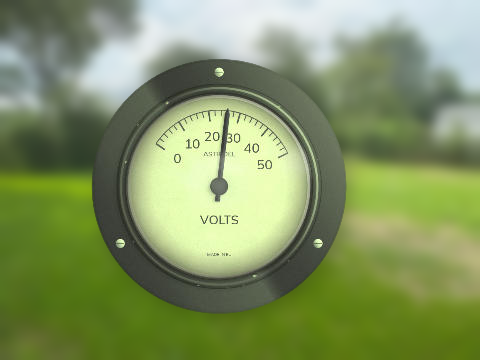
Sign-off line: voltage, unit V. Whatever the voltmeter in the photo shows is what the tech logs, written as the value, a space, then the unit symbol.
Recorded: 26 V
